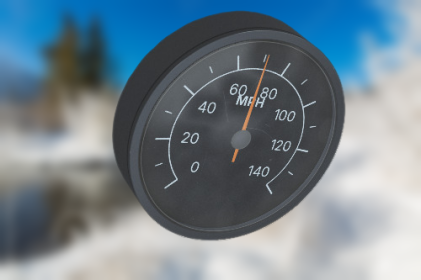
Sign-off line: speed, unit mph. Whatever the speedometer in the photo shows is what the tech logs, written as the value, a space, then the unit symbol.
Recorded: 70 mph
